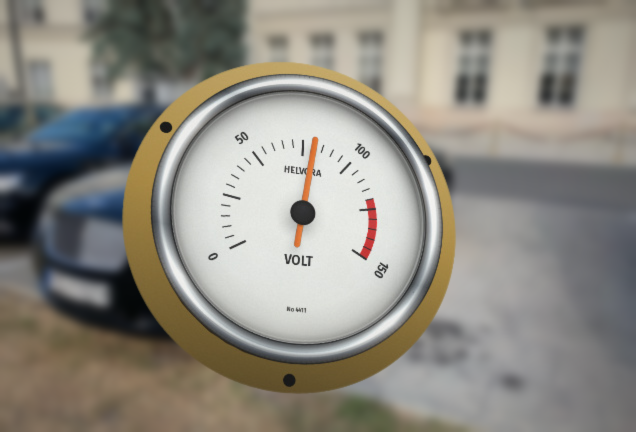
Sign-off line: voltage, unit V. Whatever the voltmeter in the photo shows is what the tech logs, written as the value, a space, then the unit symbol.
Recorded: 80 V
